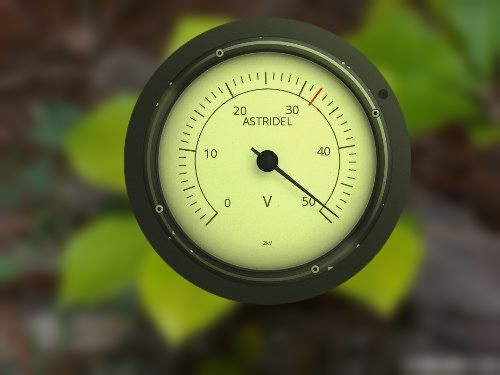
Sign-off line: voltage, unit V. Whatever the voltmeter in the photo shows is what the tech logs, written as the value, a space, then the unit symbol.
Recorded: 49 V
